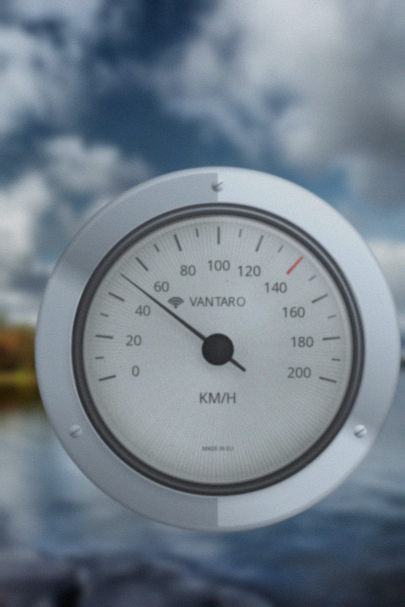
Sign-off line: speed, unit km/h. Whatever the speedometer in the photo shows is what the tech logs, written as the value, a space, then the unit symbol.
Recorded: 50 km/h
